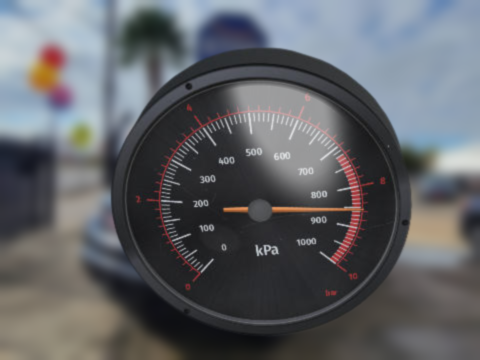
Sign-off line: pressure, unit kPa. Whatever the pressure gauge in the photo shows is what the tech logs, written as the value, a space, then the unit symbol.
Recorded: 850 kPa
